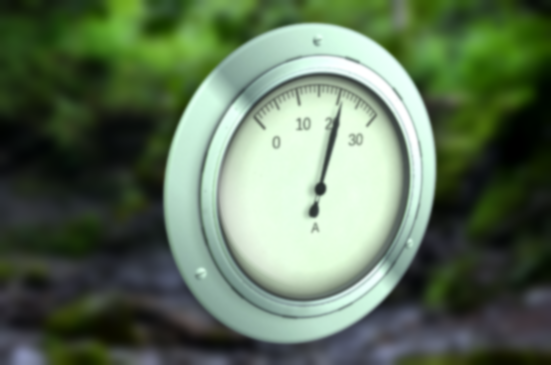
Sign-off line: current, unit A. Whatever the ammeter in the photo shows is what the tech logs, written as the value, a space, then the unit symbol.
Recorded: 20 A
